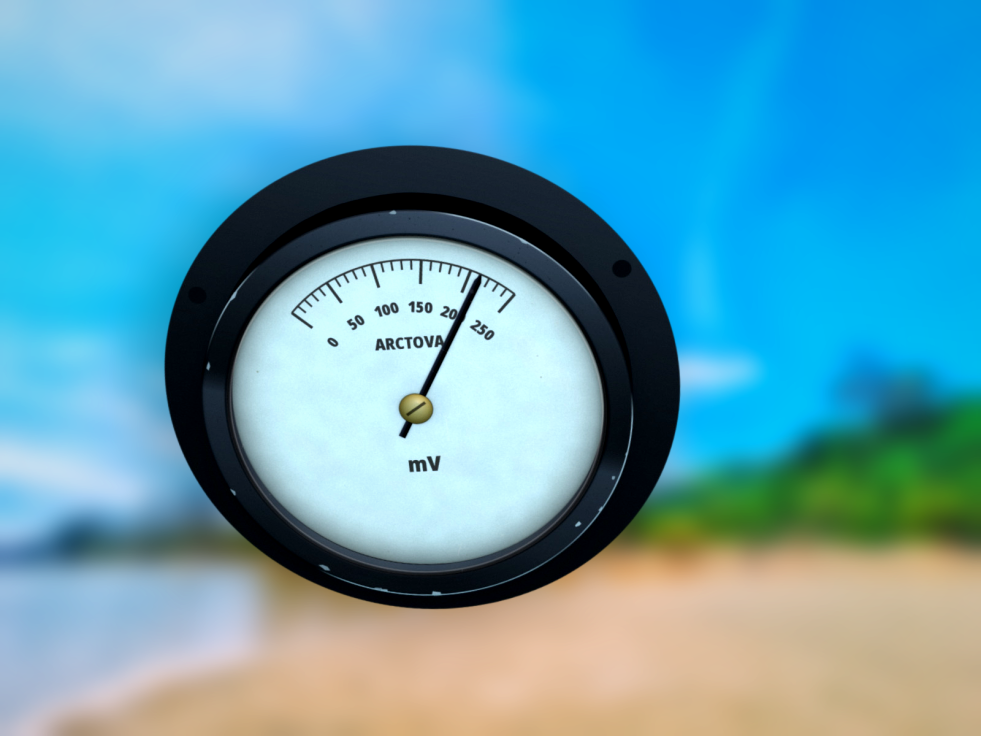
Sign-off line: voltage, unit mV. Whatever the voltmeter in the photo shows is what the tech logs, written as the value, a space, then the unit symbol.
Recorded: 210 mV
